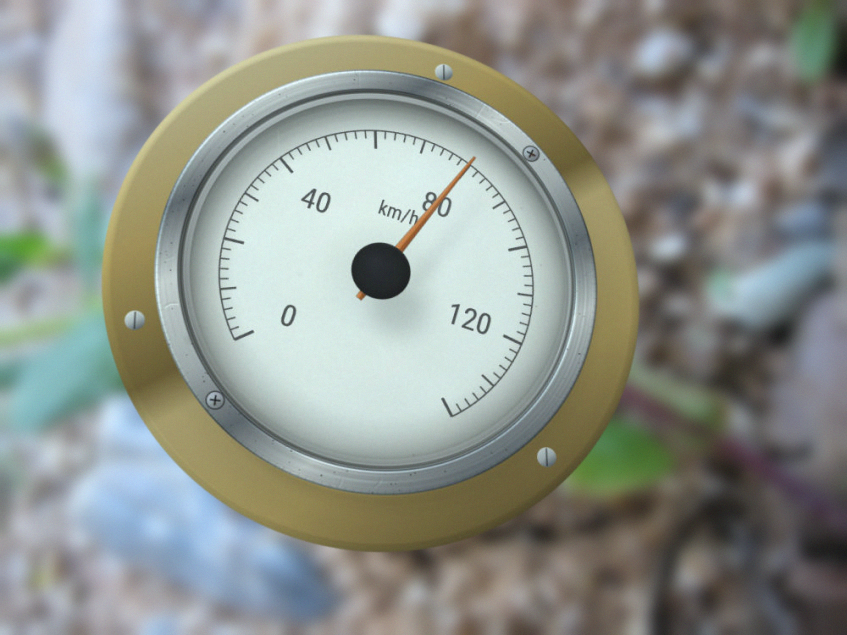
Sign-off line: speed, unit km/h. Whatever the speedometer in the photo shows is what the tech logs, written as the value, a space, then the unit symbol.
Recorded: 80 km/h
